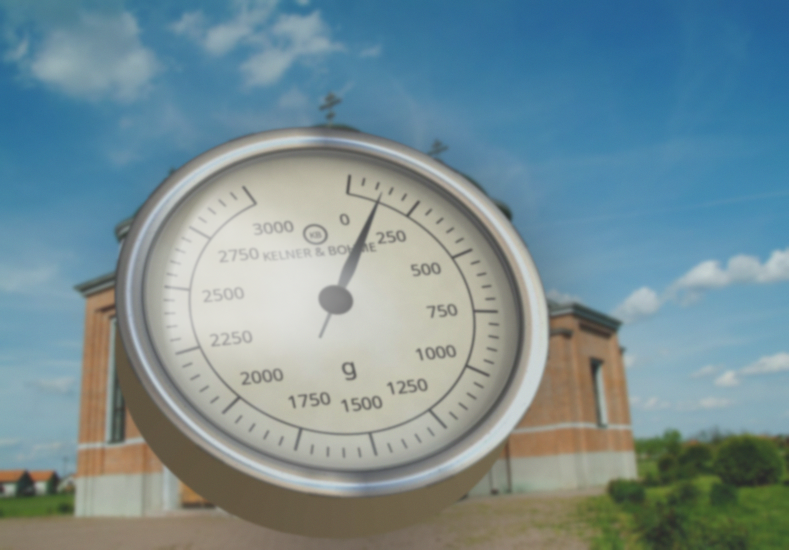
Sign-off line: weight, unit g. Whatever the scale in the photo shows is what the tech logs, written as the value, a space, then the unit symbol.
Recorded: 125 g
